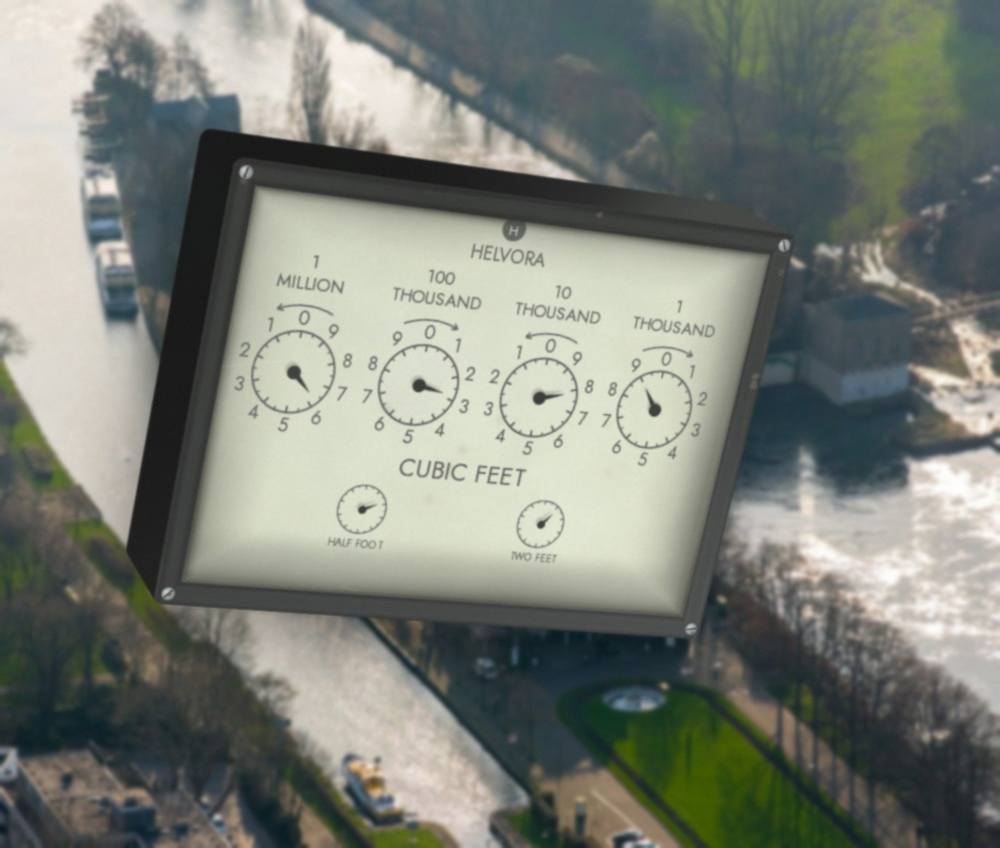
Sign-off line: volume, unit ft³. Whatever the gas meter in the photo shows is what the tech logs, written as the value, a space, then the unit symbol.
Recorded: 627900 ft³
